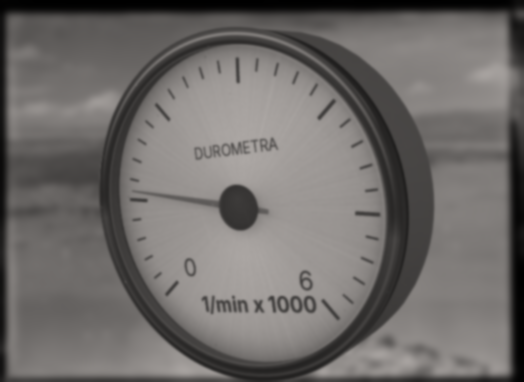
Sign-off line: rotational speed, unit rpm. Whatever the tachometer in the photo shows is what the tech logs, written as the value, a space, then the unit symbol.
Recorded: 1100 rpm
